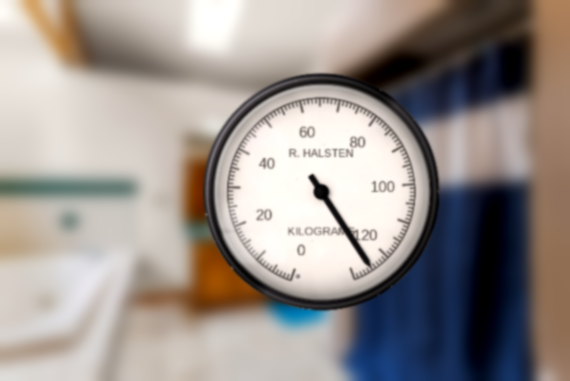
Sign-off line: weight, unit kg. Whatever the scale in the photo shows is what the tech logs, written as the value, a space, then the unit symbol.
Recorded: 125 kg
